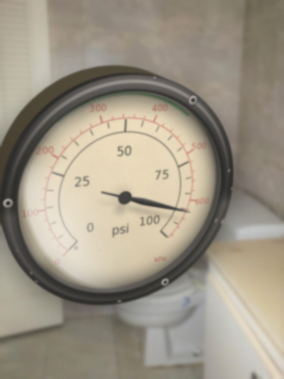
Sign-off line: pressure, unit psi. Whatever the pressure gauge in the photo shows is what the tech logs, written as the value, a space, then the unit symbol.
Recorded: 90 psi
